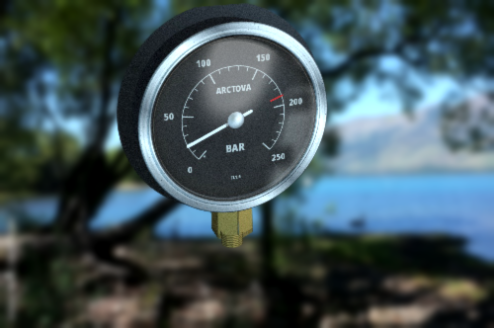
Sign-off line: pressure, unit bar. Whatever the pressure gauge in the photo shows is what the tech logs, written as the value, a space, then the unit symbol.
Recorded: 20 bar
